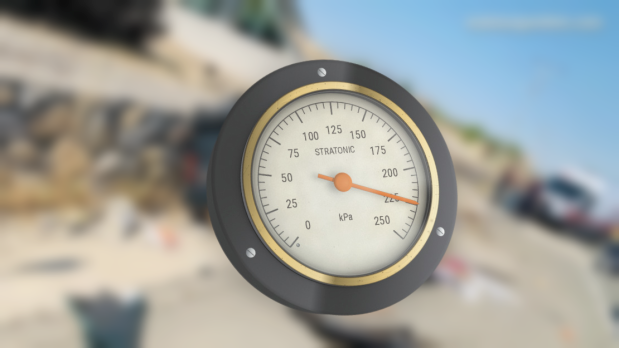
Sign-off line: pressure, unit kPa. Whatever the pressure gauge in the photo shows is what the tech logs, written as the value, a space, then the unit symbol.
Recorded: 225 kPa
